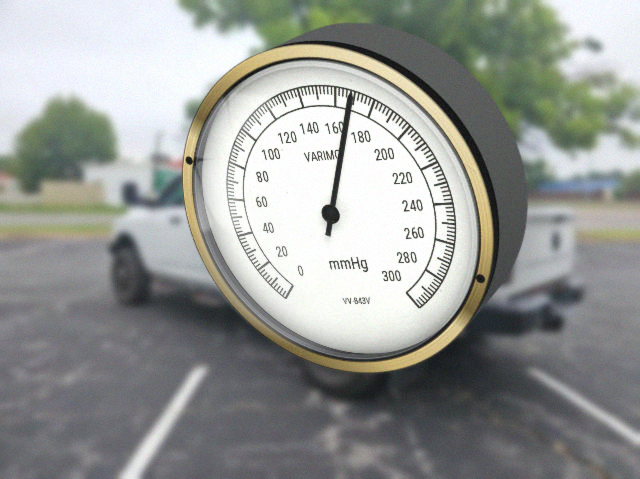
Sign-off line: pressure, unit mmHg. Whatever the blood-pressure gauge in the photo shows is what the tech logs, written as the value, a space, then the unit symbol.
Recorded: 170 mmHg
